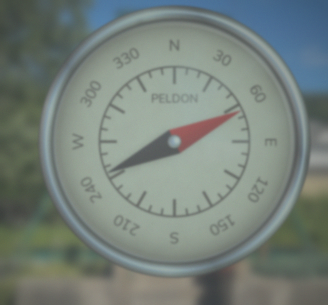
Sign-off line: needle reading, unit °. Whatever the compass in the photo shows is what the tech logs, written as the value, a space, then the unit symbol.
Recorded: 65 °
